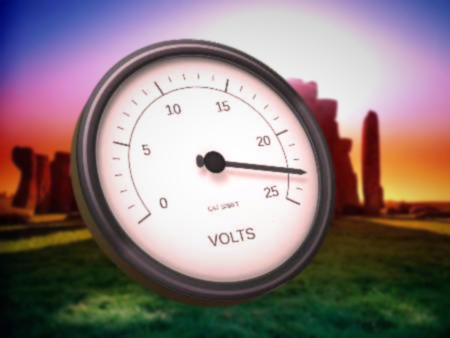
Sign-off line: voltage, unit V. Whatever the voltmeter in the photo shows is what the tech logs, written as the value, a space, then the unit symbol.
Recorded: 23 V
